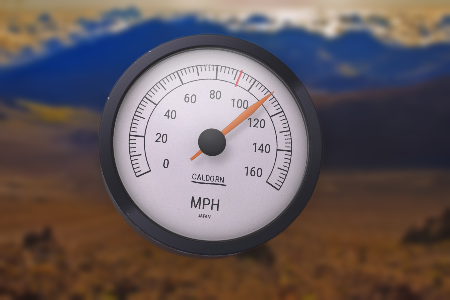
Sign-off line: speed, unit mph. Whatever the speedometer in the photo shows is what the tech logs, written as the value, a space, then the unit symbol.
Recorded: 110 mph
